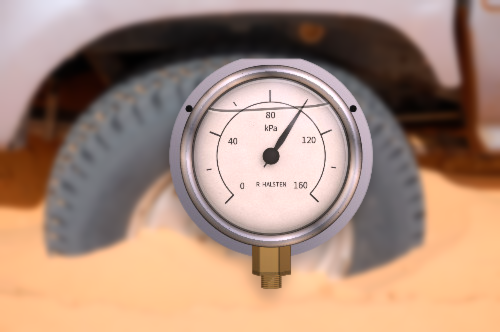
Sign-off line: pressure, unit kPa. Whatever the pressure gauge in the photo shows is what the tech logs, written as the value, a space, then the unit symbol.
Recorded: 100 kPa
